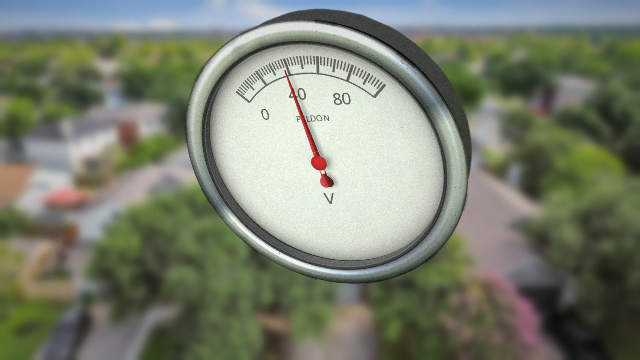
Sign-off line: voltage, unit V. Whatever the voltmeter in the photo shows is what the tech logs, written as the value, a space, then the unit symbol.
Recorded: 40 V
